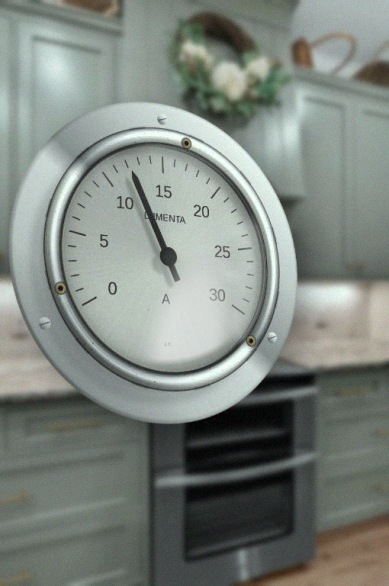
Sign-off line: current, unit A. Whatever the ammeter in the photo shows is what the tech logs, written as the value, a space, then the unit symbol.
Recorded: 12 A
